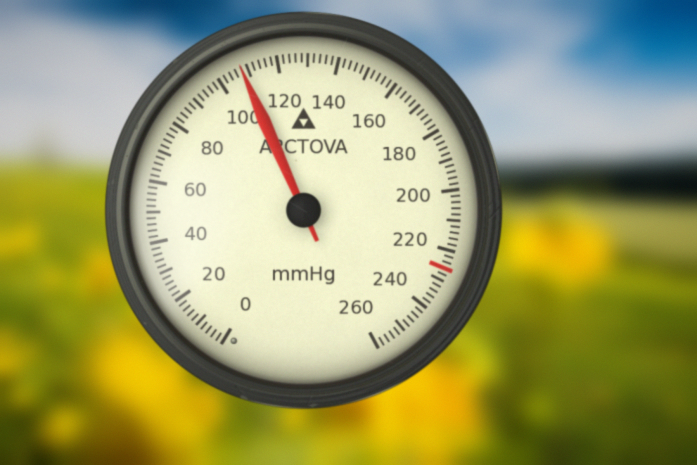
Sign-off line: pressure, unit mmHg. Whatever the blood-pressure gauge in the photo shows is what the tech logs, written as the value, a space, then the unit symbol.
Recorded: 108 mmHg
